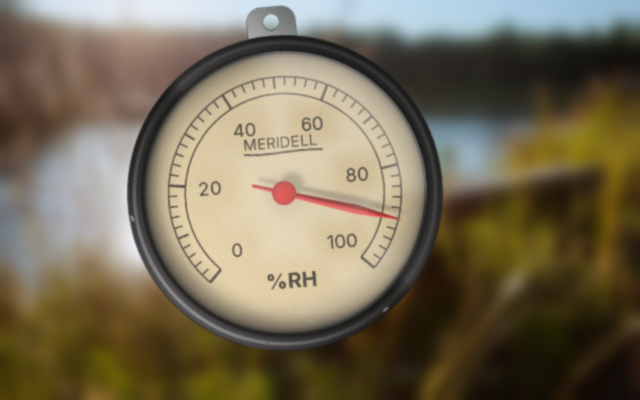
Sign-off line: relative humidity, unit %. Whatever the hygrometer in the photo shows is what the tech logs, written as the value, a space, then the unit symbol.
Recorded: 90 %
